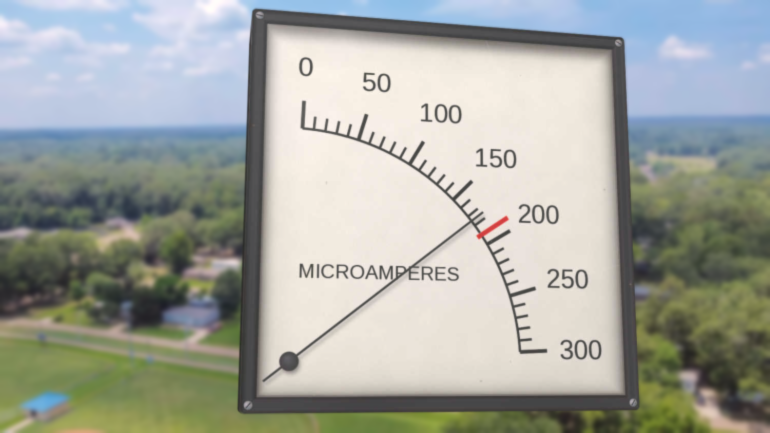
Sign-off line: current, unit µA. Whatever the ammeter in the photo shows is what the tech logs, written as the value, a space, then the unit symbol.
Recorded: 175 µA
